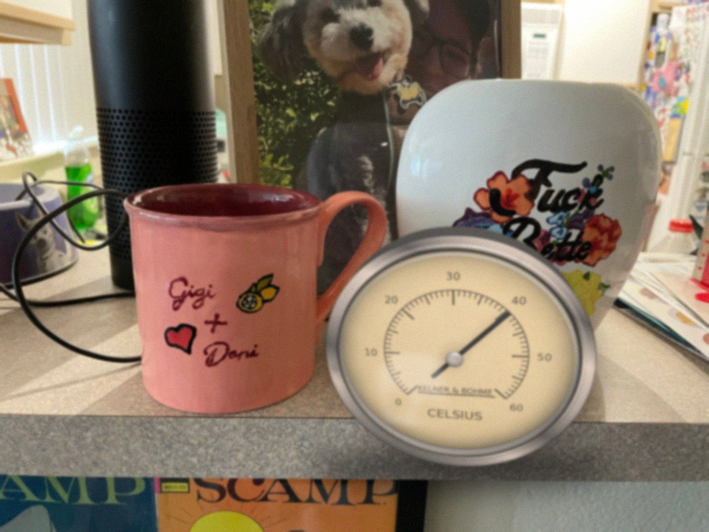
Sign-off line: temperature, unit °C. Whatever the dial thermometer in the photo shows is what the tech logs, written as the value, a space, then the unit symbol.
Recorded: 40 °C
